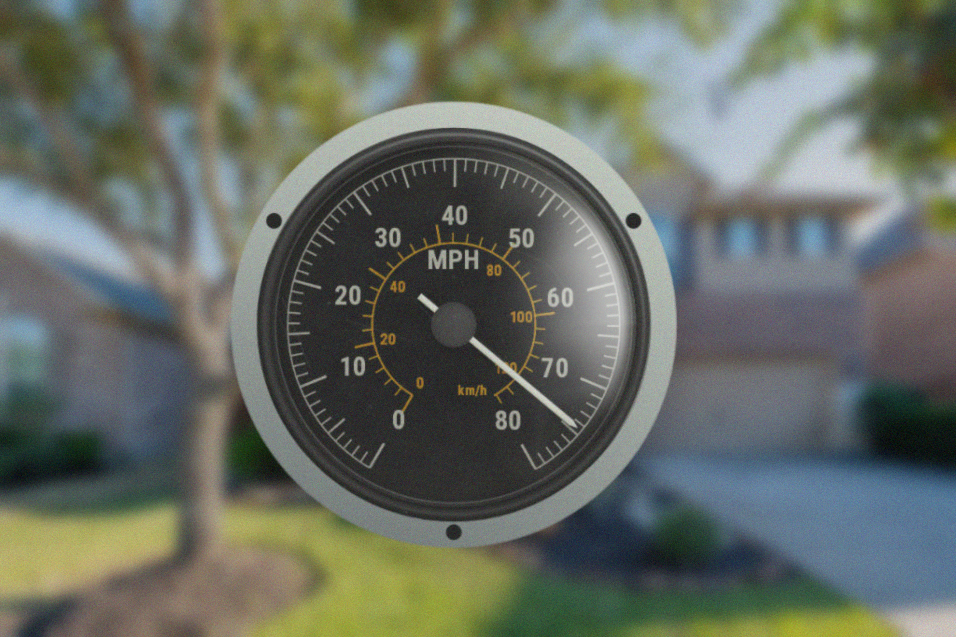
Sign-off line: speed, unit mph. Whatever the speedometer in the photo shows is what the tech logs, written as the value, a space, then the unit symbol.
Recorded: 74.5 mph
